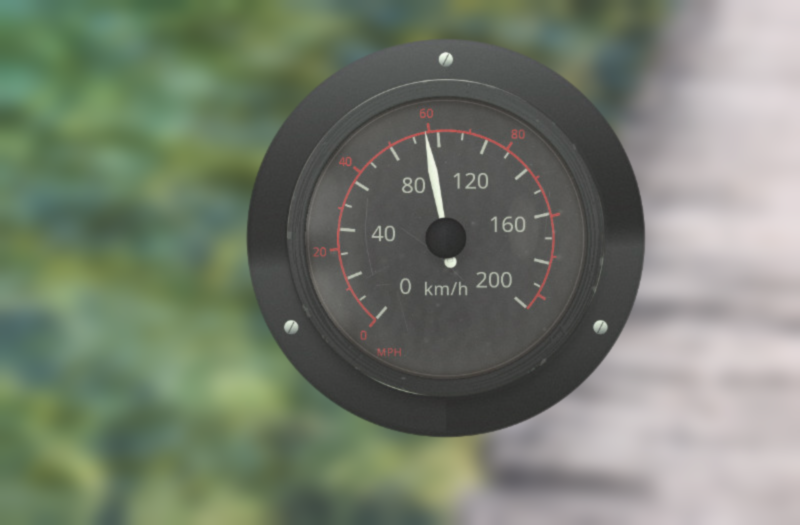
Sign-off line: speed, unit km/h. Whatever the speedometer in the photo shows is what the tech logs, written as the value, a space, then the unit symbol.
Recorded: 95 km/h
